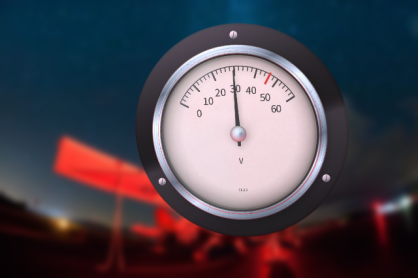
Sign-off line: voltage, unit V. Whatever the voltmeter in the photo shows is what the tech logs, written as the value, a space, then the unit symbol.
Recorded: 30 V
